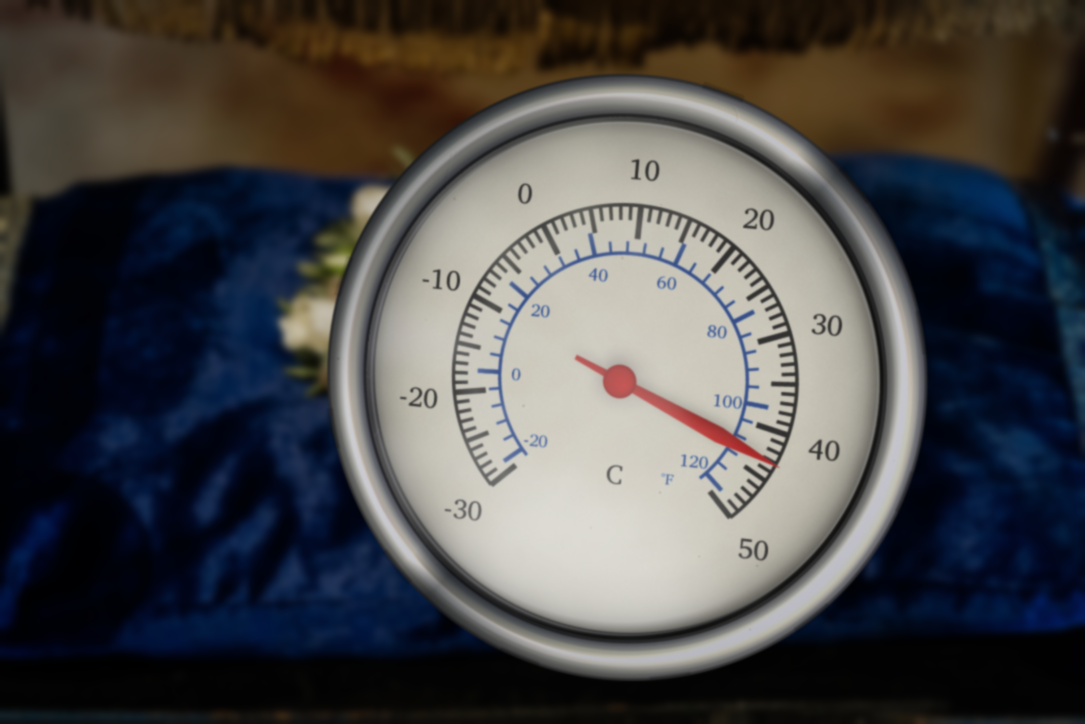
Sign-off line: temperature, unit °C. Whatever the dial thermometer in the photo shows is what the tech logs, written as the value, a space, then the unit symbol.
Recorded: 43 °C
